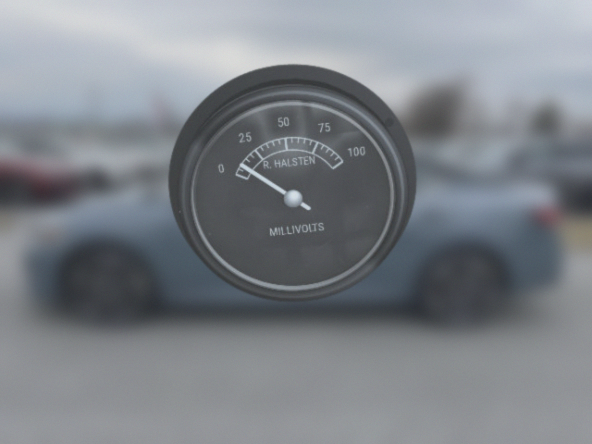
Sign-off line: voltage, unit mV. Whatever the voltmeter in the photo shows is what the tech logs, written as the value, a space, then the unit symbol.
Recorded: 10 mV
